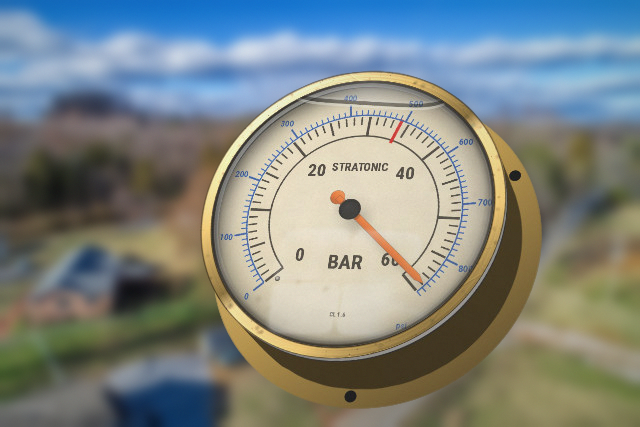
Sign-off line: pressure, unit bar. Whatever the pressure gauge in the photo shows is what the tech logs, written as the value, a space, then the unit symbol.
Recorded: 59 bar
